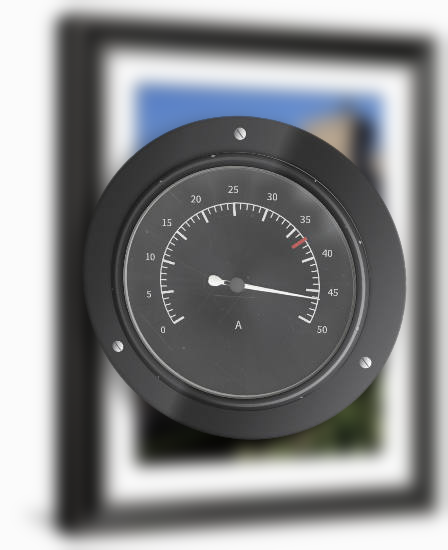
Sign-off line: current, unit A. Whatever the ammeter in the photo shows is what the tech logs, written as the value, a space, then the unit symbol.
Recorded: 46 A
